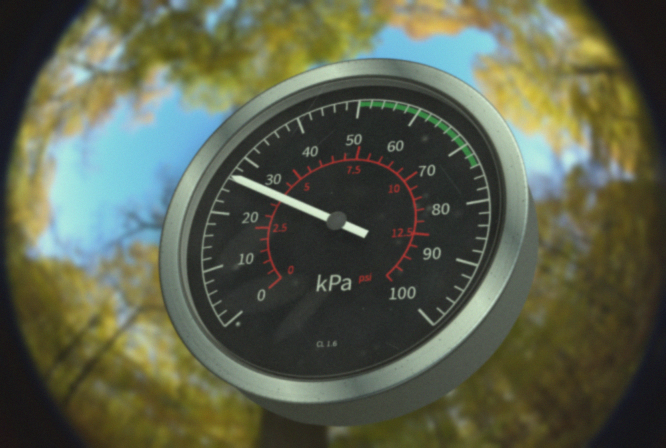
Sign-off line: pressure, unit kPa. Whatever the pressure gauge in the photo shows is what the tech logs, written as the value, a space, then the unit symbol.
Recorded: 26 kPa
